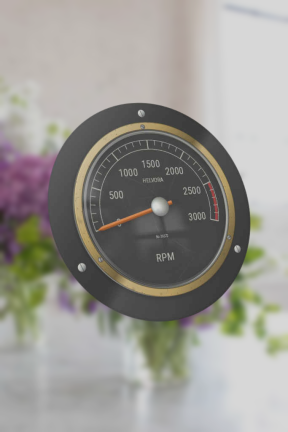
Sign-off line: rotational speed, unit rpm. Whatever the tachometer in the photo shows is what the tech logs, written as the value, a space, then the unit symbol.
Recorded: 0 rpm
